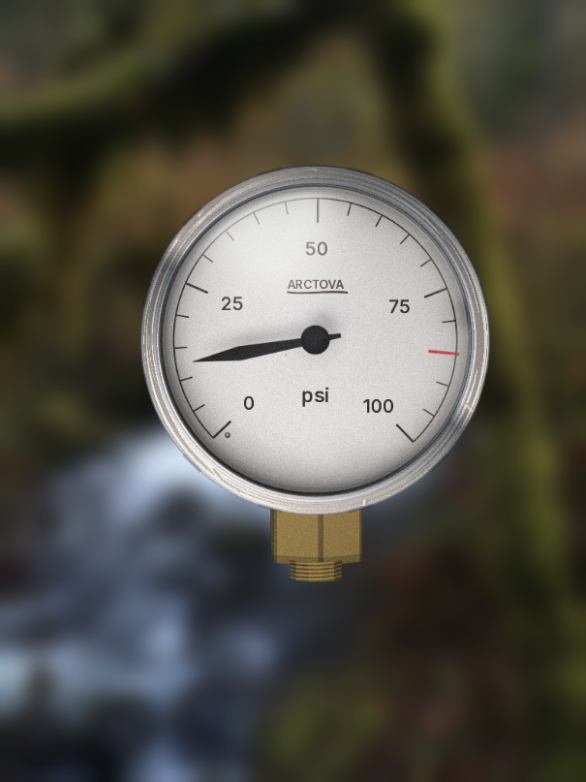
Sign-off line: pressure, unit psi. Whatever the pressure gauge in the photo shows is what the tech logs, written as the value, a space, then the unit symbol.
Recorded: 12.5 psi
